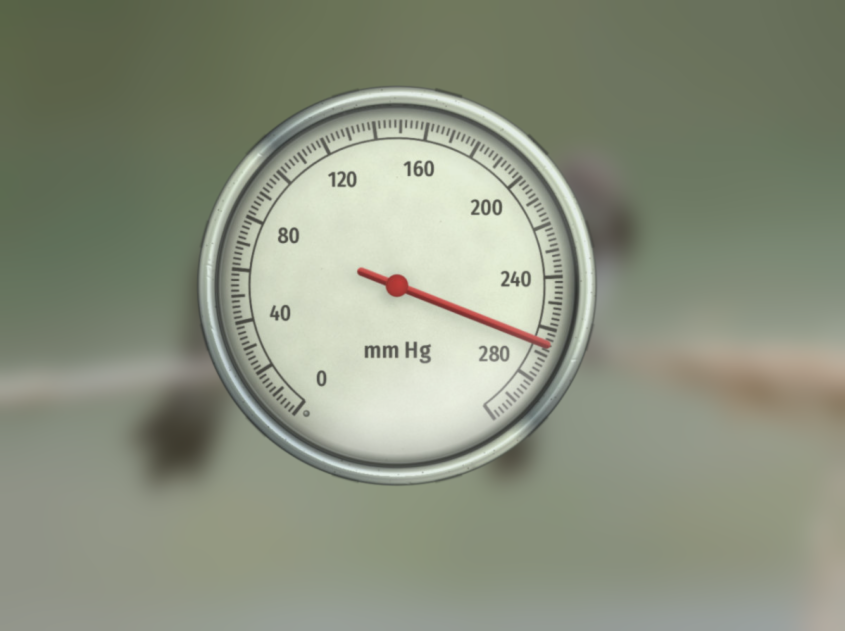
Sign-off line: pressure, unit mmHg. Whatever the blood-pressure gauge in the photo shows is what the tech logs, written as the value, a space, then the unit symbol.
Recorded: 266 mmHg
